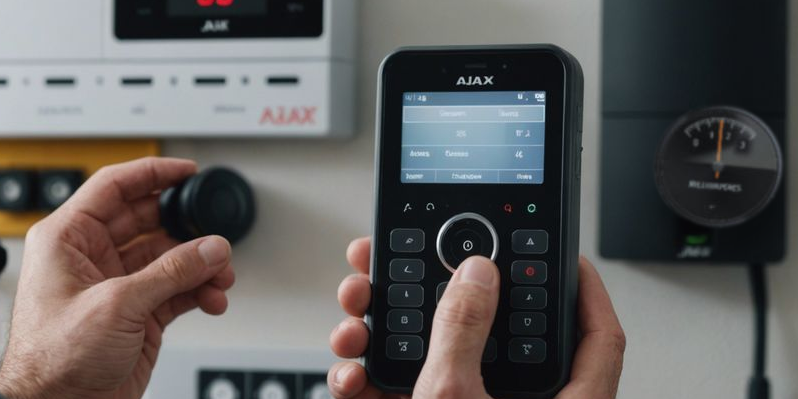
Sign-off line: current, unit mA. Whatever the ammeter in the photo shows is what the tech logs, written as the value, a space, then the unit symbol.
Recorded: 1.5 mA
